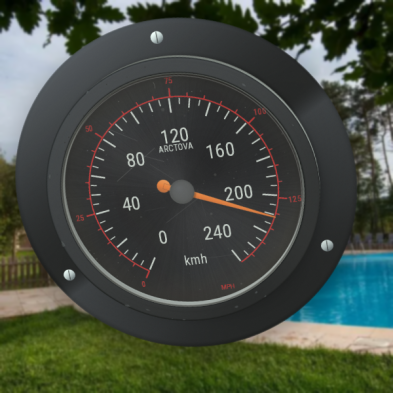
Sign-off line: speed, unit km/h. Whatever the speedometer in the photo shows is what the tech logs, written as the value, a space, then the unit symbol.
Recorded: 210 km/h
